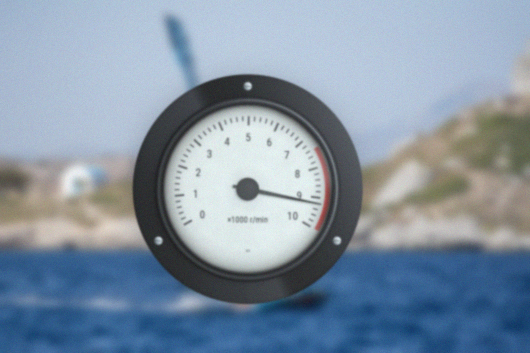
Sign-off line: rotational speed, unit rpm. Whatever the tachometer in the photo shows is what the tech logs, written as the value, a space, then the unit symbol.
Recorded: 9200 rpm
